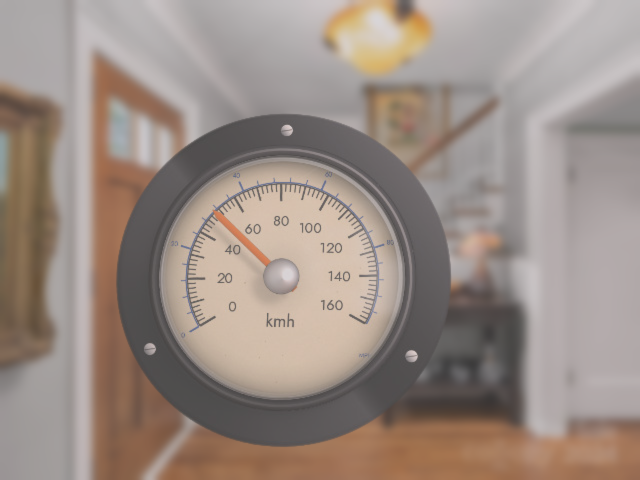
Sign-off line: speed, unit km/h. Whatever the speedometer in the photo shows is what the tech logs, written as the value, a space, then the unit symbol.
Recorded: 50 km/h
